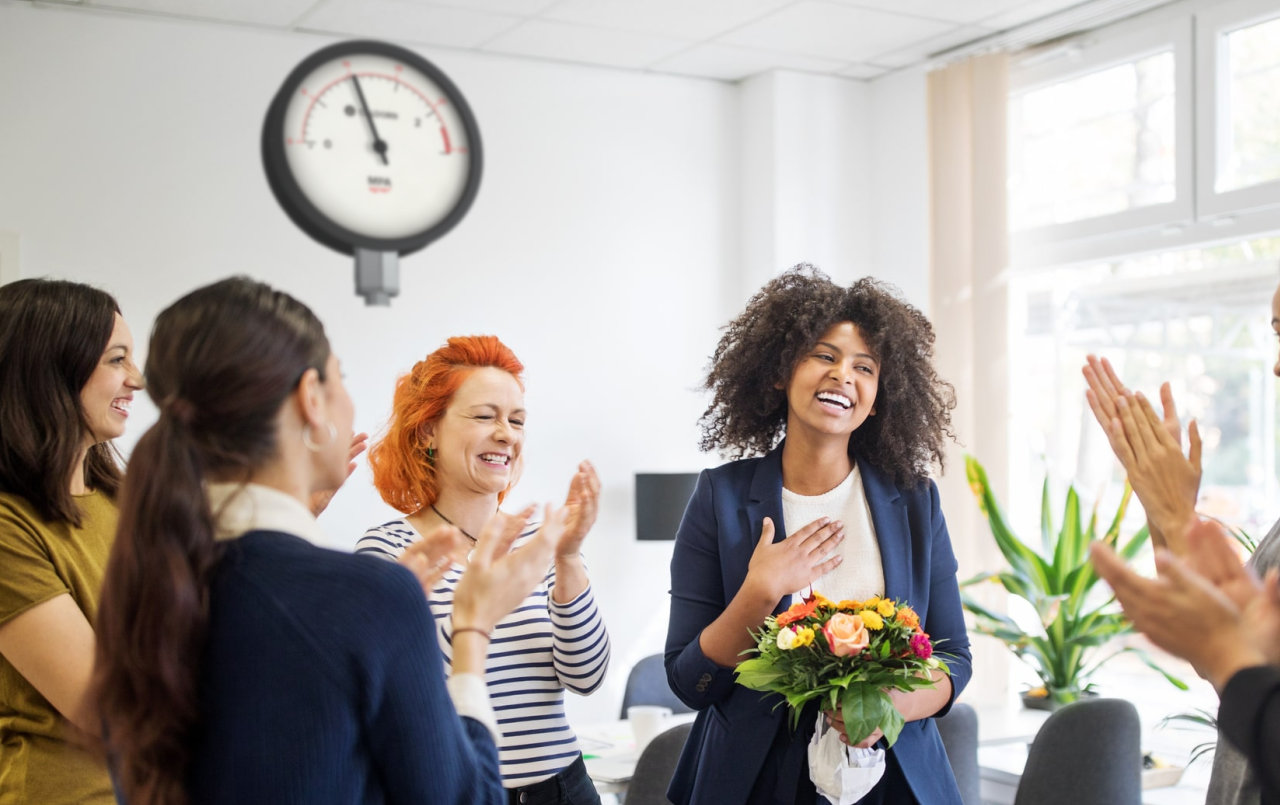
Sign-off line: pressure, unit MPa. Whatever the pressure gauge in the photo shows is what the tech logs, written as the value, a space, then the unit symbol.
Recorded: 1 MPa
